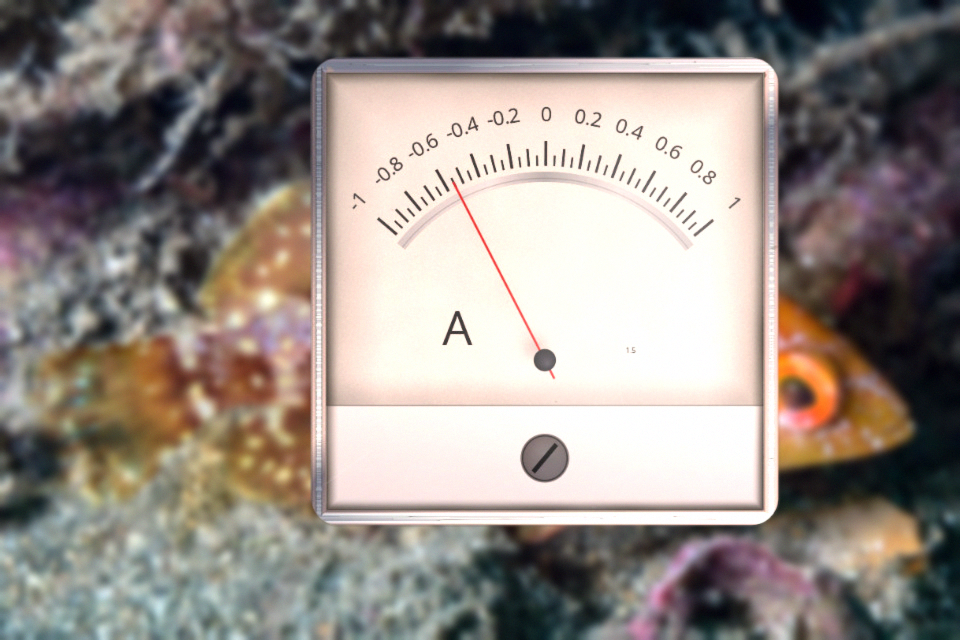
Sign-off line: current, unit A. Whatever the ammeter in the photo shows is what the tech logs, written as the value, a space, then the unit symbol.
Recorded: -0.55 A
